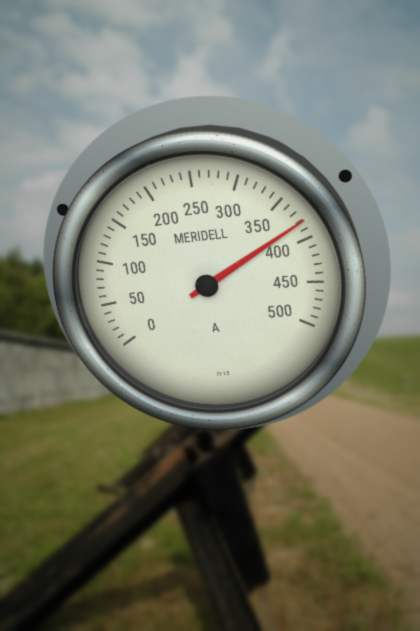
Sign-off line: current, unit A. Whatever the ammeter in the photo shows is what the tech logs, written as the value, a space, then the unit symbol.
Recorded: 380 A
